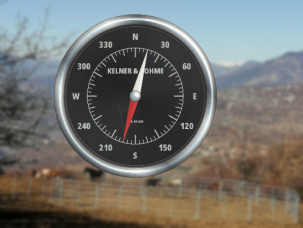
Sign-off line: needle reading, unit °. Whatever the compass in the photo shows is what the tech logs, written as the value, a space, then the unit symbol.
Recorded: 195 °
